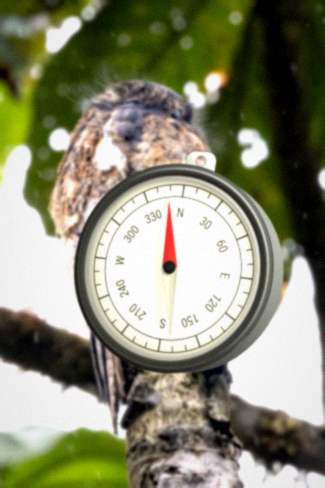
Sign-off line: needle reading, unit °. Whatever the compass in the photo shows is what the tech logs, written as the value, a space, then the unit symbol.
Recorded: 350 °
